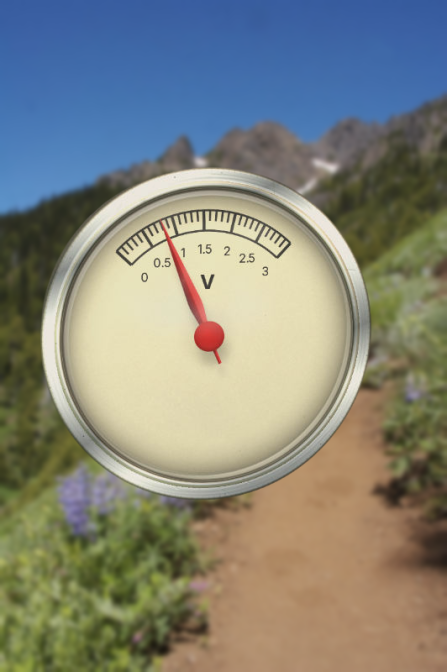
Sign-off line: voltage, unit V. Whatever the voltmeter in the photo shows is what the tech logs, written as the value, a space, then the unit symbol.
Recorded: 0.8 V
